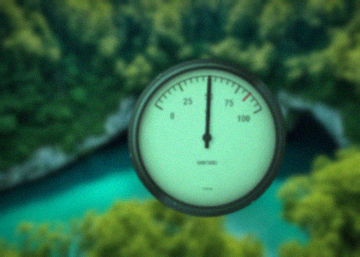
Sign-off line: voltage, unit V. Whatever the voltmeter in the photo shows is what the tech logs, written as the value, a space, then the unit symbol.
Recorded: 50 V
